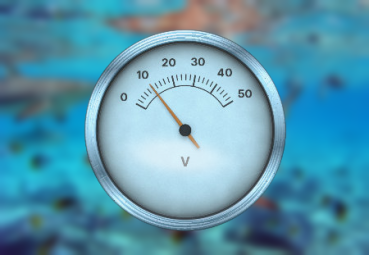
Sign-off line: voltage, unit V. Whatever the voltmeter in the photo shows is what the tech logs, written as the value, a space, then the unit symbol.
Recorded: 10 V
